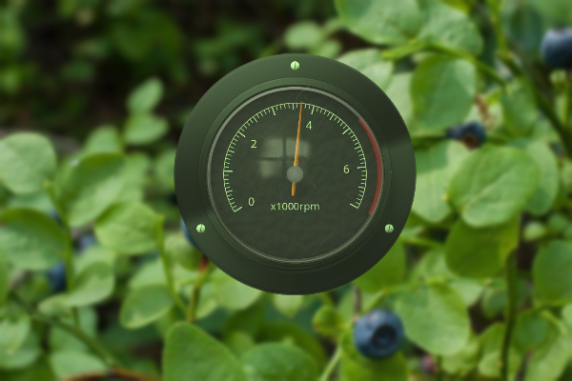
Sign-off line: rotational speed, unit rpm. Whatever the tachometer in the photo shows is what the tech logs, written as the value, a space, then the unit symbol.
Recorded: 3700 rpm
